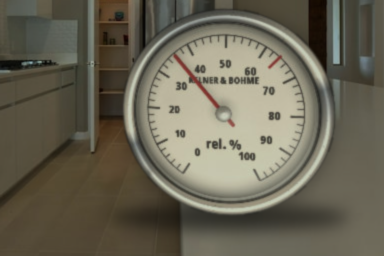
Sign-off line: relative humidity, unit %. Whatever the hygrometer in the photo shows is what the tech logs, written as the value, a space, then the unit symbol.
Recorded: 36 %
